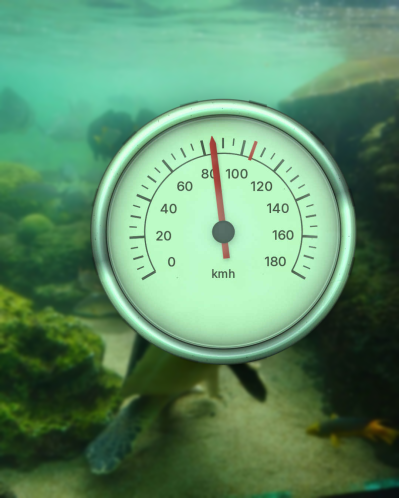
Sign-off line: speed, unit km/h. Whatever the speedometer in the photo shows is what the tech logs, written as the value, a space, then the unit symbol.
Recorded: 85 km/h
